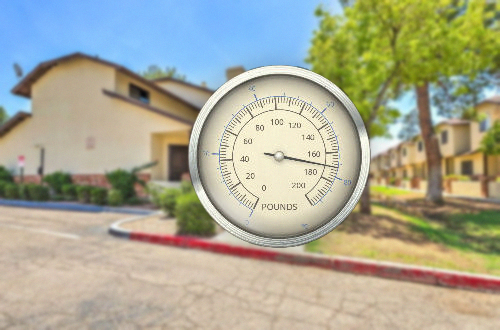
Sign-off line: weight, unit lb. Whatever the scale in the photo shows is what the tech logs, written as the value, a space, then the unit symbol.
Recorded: 170 lb
